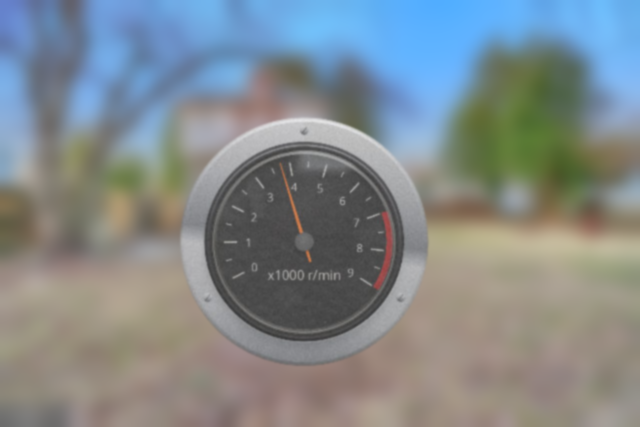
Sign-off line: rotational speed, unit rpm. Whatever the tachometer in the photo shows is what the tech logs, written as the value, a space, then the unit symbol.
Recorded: 3750 rpm
